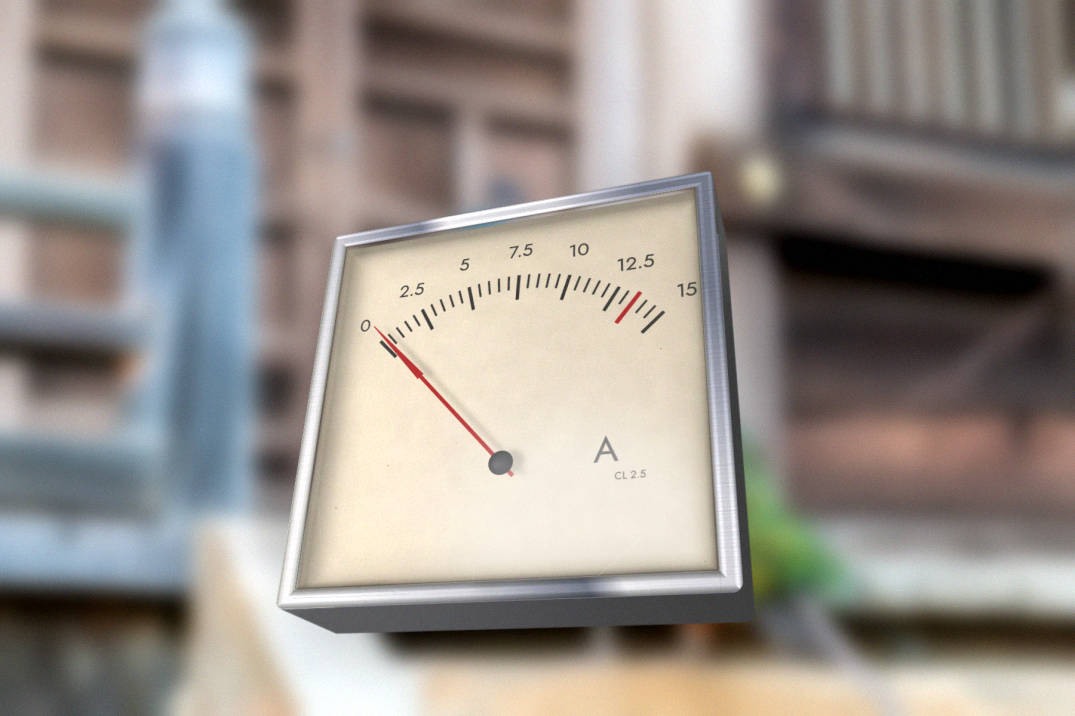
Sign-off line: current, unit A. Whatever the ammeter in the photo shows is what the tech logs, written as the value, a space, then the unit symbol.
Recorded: 0.25 A
